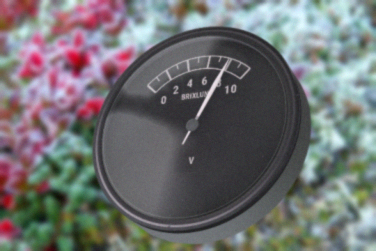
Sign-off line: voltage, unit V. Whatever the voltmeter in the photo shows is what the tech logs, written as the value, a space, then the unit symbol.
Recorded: 8 V
